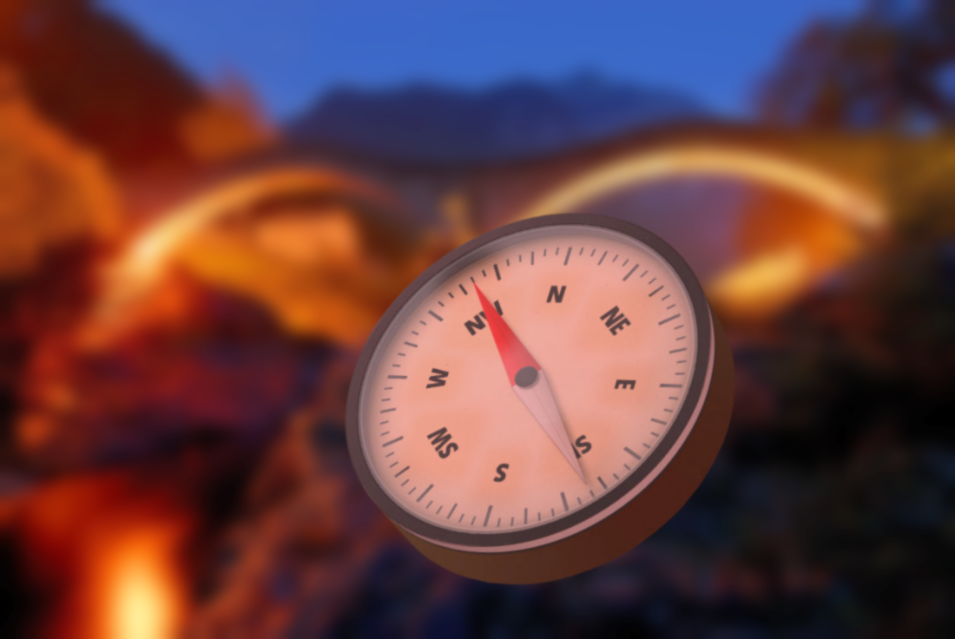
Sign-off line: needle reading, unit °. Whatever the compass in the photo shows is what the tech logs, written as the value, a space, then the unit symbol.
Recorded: 320 °
